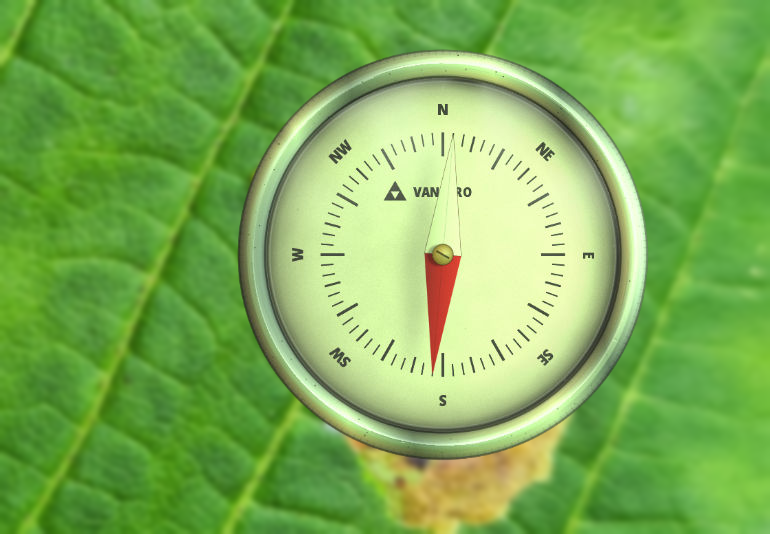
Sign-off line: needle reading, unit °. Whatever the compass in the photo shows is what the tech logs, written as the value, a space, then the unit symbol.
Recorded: 185 °
